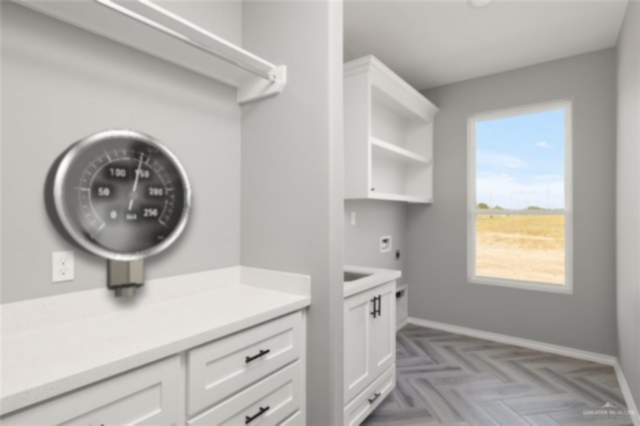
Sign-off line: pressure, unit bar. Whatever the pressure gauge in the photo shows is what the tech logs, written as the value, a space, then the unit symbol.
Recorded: 140 bar
